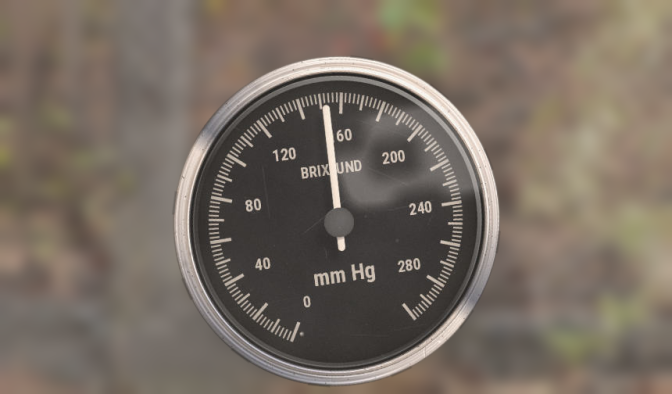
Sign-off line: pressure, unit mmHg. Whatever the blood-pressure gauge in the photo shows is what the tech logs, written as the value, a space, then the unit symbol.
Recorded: 152 mmHg
